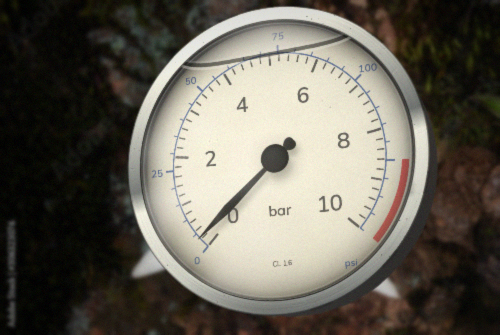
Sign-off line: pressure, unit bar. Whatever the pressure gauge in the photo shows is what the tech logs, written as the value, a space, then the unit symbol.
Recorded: 0.2 bar
